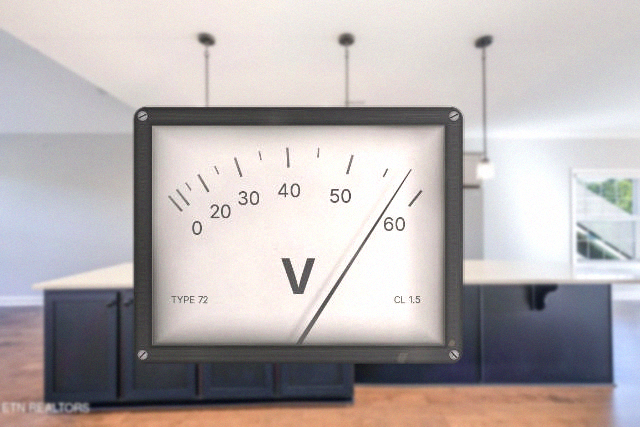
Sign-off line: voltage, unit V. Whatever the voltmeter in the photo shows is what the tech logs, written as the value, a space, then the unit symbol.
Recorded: 57.5 V
